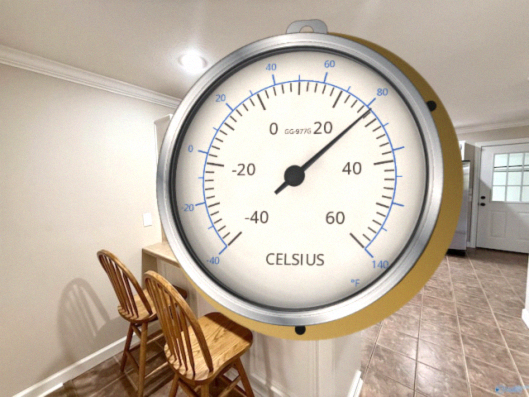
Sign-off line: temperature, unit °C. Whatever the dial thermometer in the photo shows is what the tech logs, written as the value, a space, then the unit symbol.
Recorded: 28 °C
